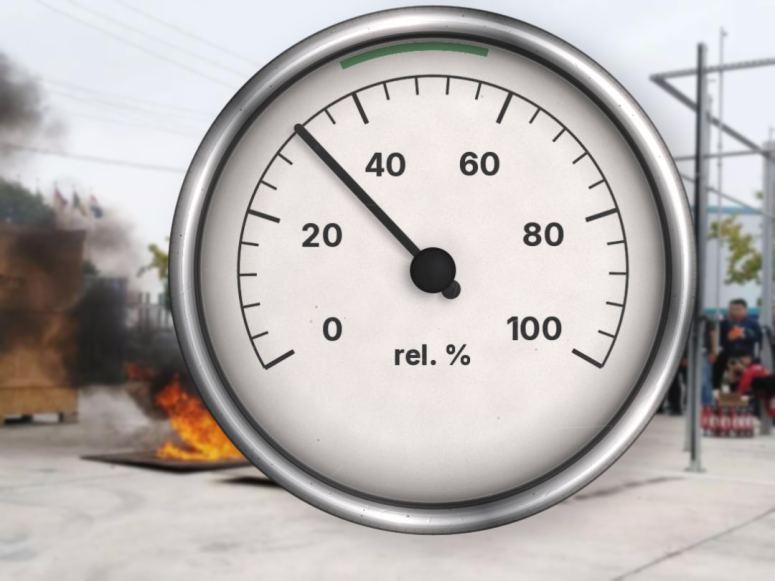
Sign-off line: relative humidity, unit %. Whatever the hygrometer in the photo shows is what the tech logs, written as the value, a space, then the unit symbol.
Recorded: 32 %
